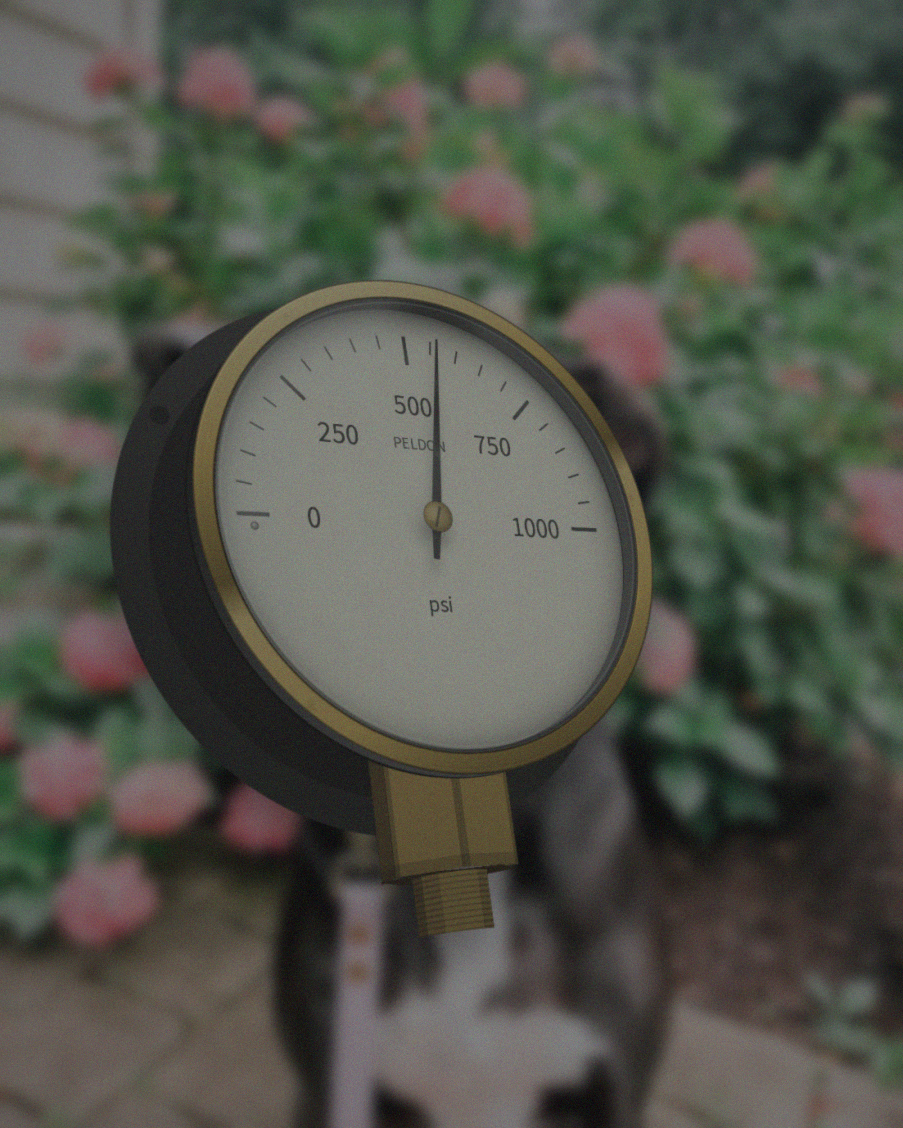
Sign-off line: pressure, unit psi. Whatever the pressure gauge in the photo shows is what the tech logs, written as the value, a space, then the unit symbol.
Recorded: 550 psi
